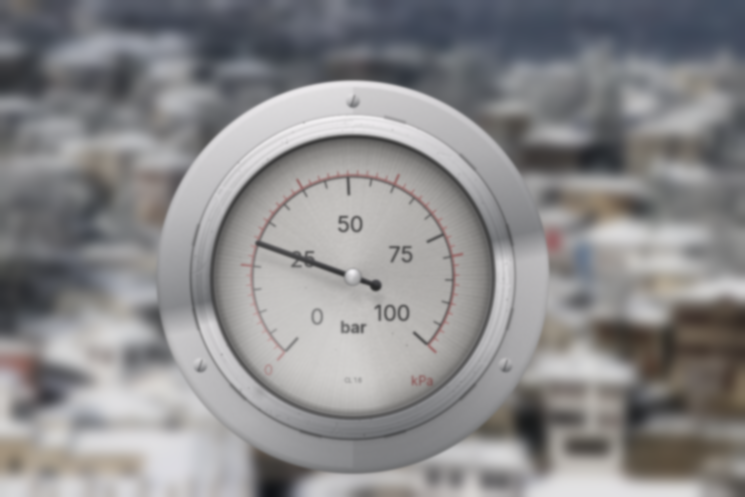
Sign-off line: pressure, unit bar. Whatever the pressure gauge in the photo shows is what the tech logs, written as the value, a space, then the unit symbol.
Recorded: 25 bar
